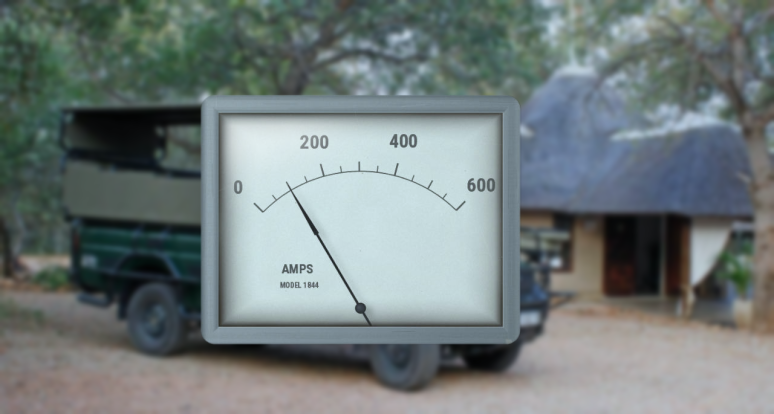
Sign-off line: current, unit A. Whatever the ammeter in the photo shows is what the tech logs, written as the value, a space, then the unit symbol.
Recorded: 100 A
